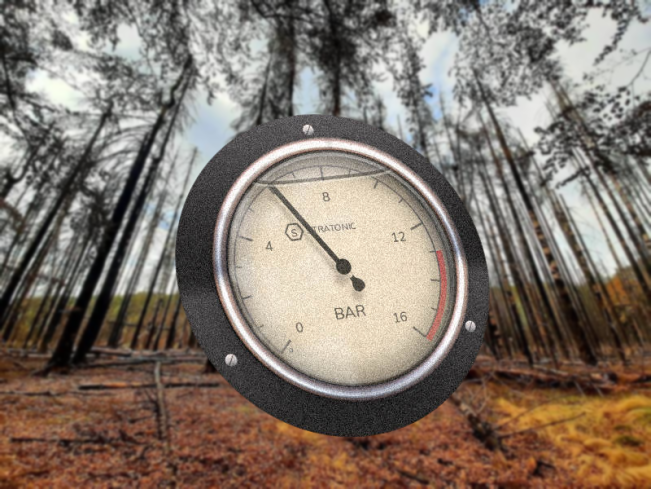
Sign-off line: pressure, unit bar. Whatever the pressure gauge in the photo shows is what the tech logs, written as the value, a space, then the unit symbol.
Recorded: 6 bar
